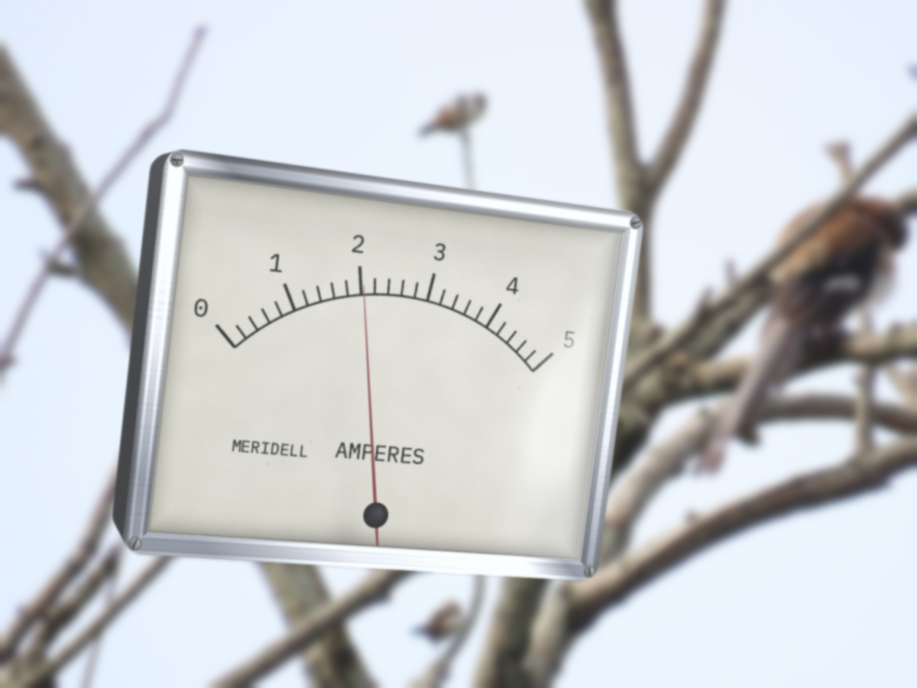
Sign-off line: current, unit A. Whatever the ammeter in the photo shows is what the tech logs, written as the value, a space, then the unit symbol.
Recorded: 2 A
